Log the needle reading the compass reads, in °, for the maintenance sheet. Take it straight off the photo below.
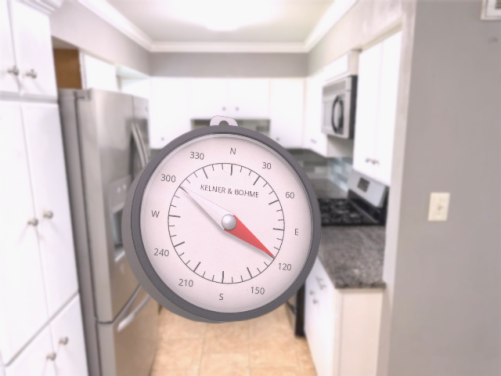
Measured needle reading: 120 °
